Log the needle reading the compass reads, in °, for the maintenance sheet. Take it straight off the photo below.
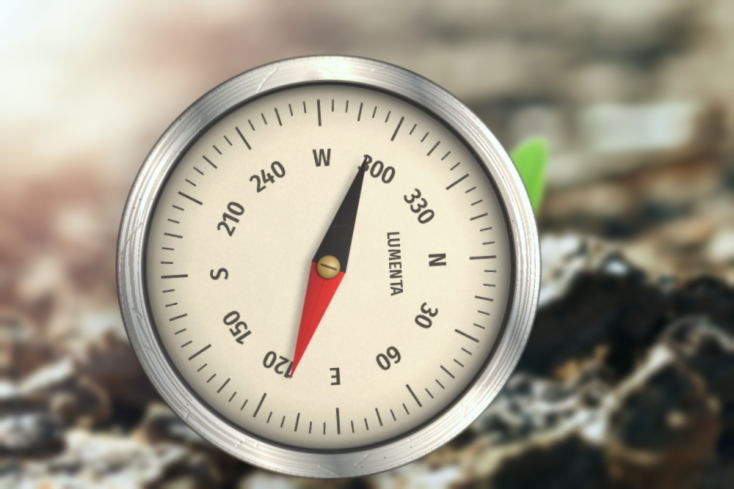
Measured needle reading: 112.5 °
